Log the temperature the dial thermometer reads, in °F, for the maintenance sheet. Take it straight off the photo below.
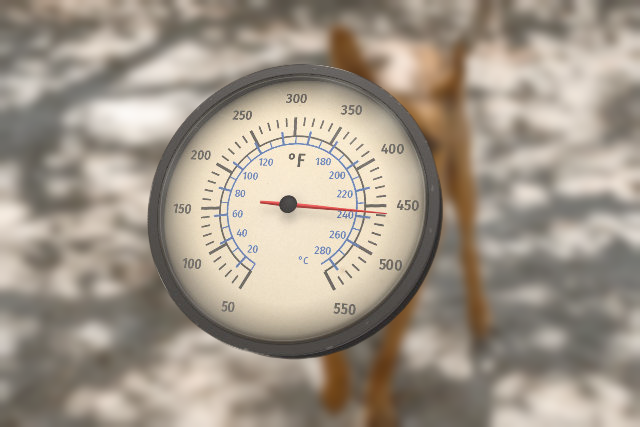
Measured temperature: 460 °F
